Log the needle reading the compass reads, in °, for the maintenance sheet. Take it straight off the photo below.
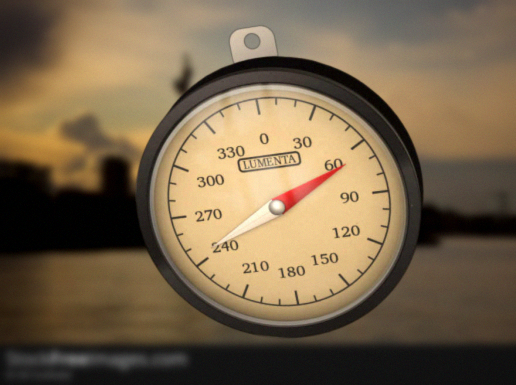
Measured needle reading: 65 °
